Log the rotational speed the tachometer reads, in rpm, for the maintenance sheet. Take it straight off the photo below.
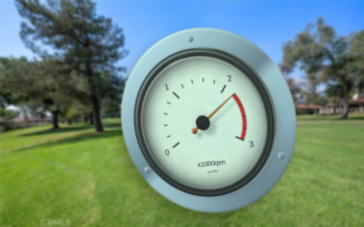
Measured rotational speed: 2200 rpm
